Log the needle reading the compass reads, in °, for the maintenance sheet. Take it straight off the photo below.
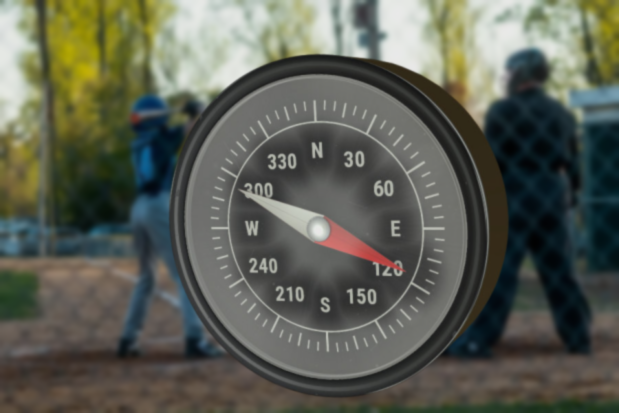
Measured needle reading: 115 °
